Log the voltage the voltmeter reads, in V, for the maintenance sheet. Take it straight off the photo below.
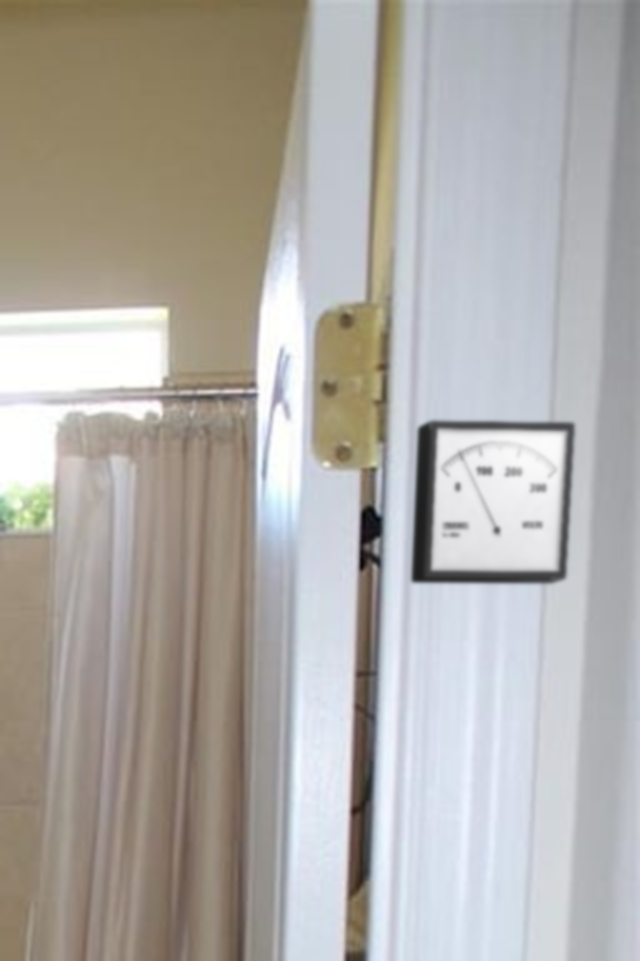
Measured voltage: 50 V
